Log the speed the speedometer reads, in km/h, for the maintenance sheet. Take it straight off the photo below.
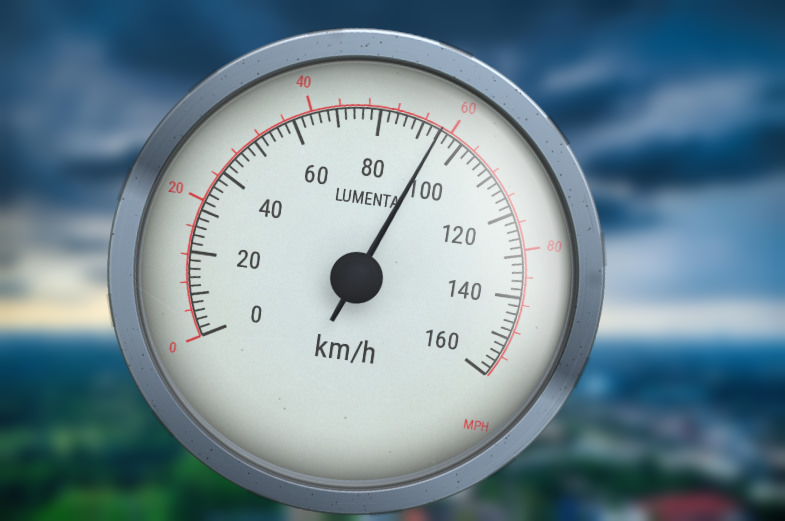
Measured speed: 94 km/h
